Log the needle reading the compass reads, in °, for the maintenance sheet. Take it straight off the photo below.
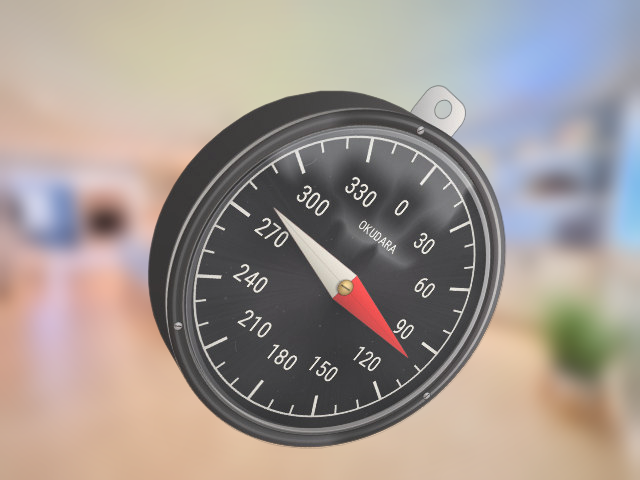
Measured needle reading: 100 °
